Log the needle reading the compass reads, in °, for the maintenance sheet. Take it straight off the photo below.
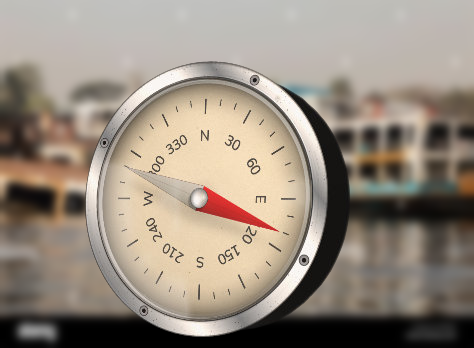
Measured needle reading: 110 °
